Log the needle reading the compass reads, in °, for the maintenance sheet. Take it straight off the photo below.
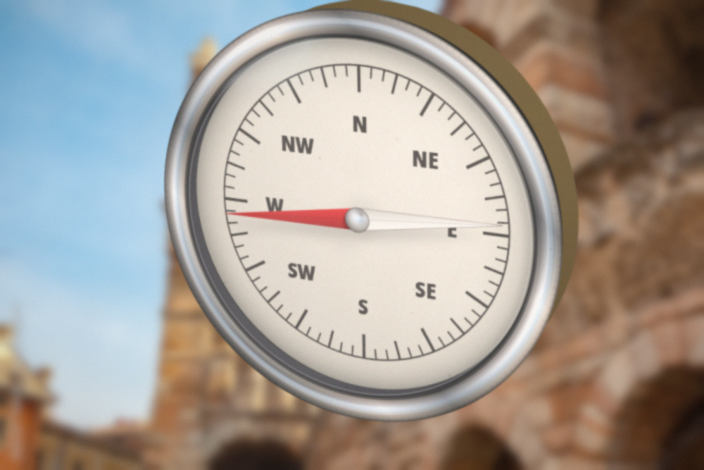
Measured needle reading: 265 °
